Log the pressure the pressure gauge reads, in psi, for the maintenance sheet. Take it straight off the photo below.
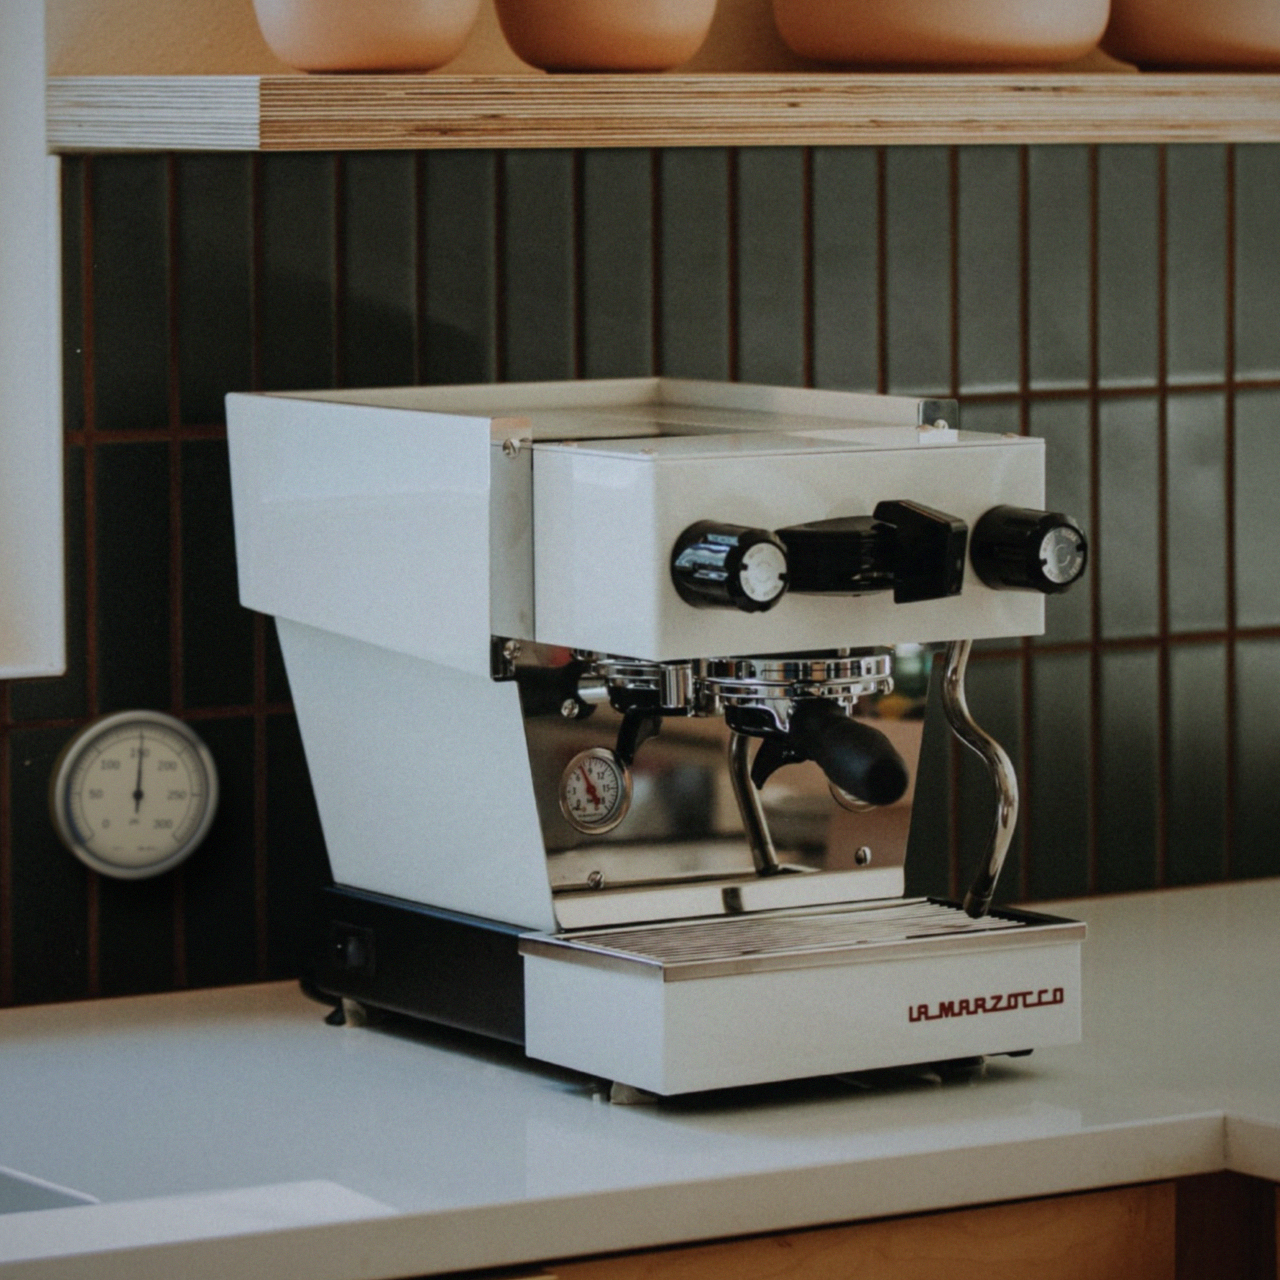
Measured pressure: 150 psi
